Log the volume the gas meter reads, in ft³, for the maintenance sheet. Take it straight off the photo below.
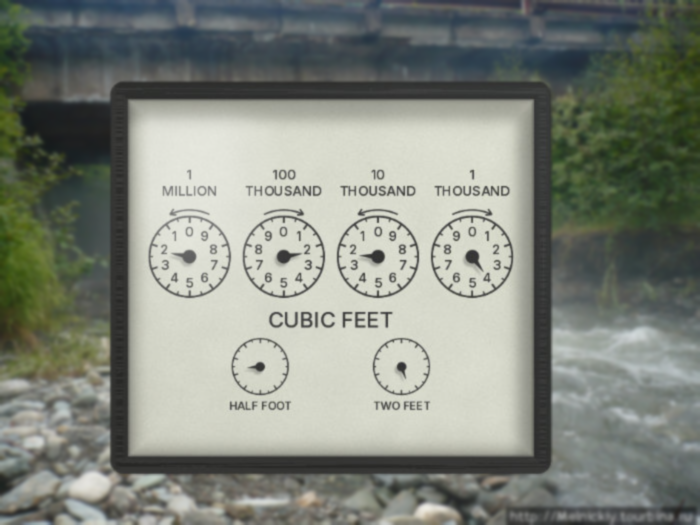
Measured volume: 222400 ft³
